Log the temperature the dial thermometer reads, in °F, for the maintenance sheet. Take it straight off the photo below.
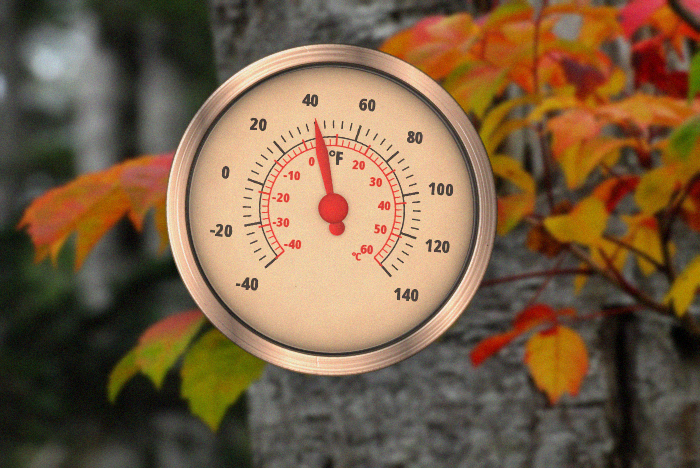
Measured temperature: 40 °F
